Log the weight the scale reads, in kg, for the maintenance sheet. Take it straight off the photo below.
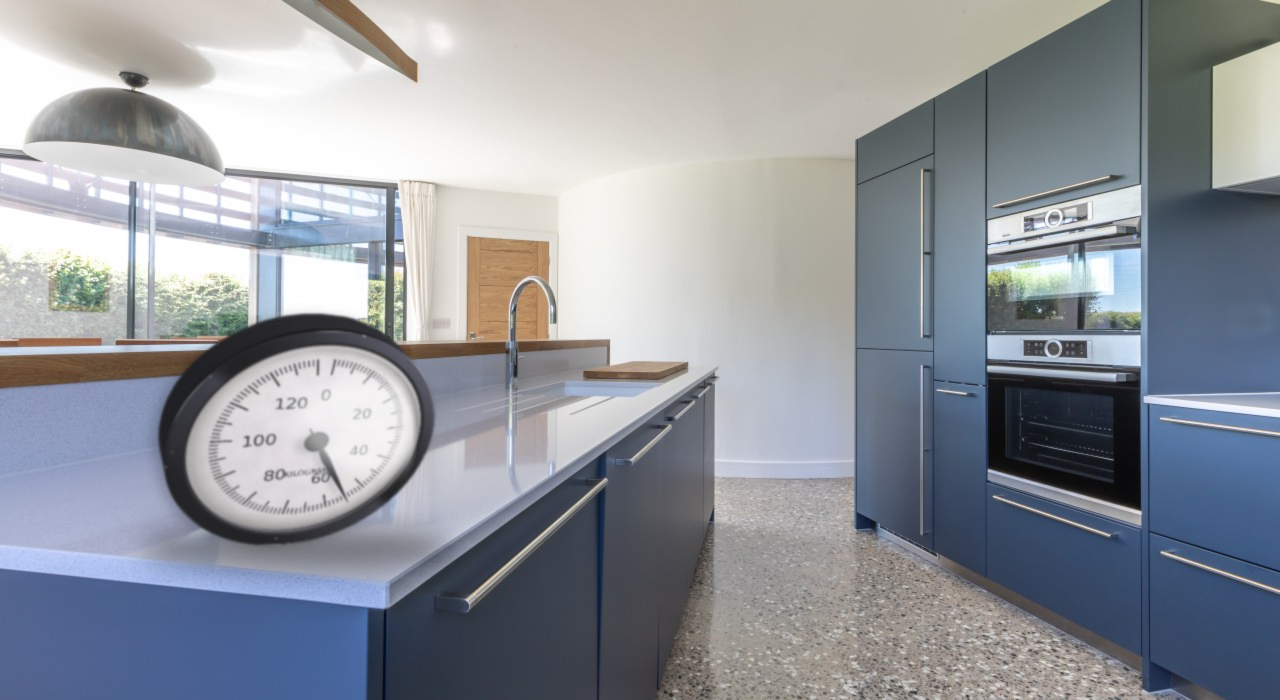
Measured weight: 55 kg
